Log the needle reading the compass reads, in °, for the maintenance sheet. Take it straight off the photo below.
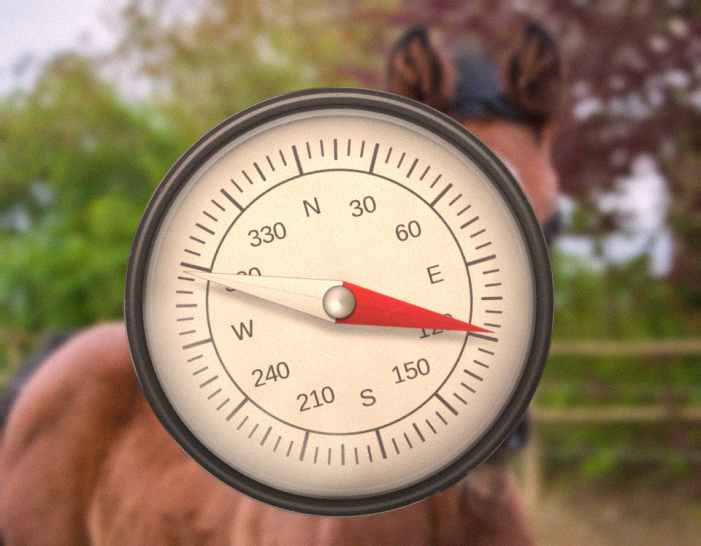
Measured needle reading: 117.5 °
